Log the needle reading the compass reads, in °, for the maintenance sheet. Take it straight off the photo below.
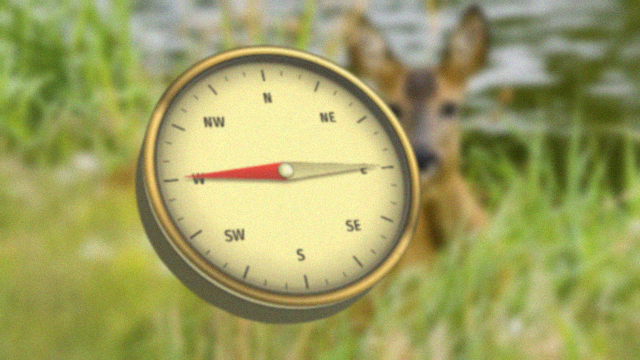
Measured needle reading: 270 °
